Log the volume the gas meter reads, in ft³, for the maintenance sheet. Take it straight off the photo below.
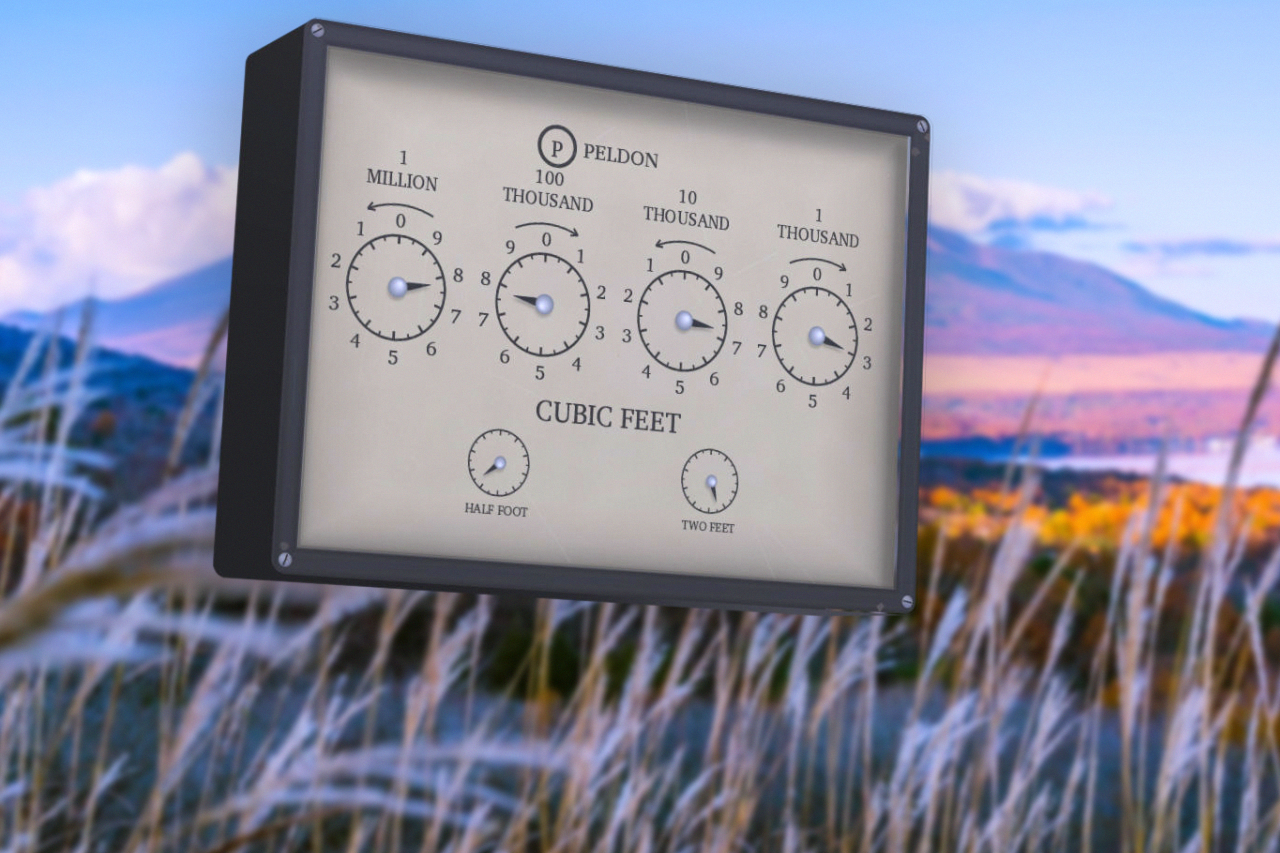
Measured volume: 777300 ft³
